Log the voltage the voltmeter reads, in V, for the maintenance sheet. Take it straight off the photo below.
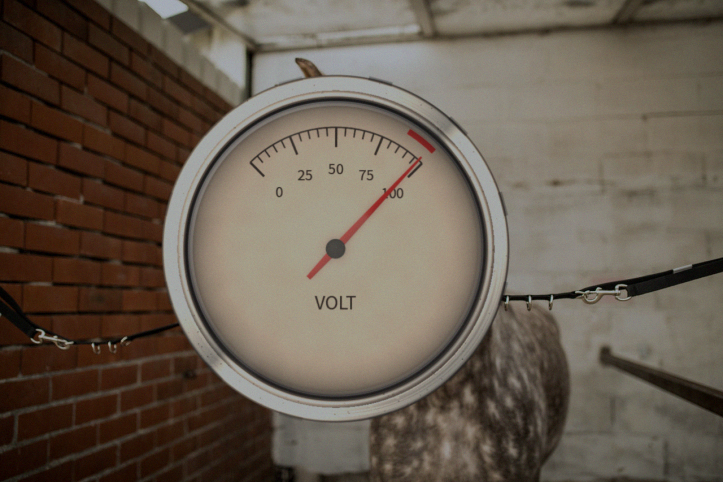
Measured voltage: 97.5 V
